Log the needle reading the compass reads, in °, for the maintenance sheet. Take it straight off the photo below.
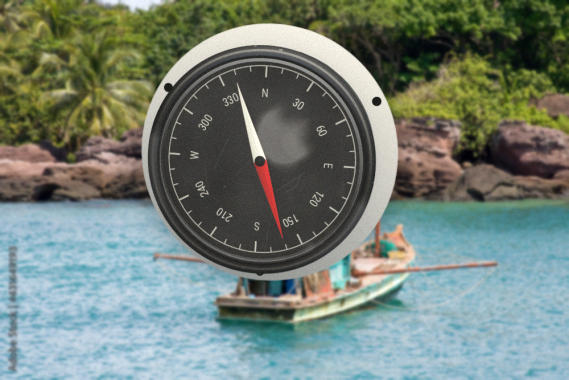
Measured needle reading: 160 °
